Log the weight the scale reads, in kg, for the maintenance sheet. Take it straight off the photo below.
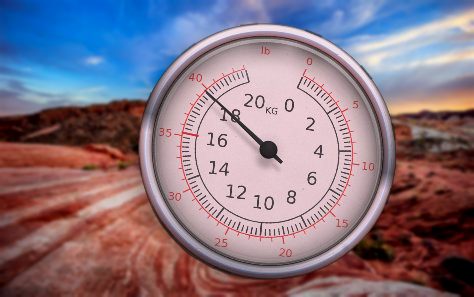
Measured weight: 18 kg
